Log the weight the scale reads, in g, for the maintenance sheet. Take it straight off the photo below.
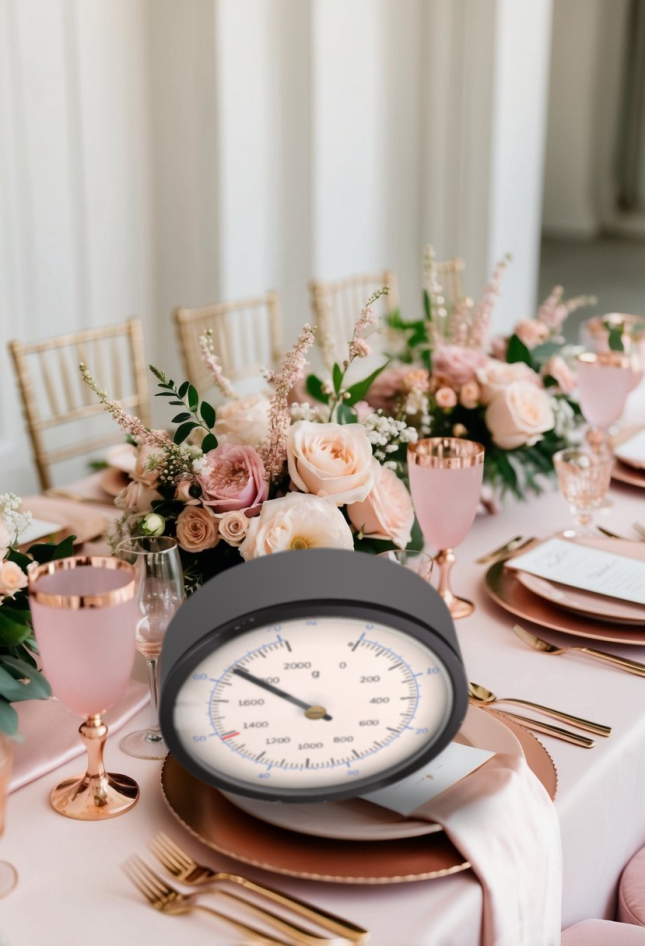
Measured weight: 1800 g
